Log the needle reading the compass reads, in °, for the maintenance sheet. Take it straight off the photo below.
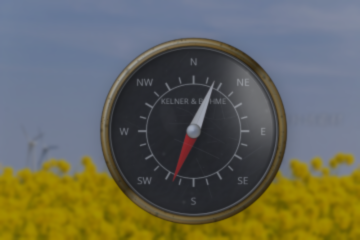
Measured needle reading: 202.5 °
